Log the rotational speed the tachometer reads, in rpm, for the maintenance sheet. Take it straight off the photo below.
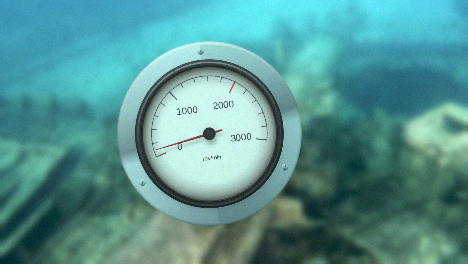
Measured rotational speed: 100 rpm
